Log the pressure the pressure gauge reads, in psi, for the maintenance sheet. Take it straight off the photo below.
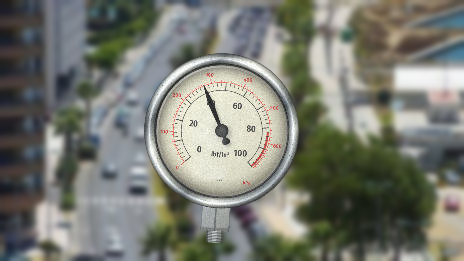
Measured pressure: 40 psi
